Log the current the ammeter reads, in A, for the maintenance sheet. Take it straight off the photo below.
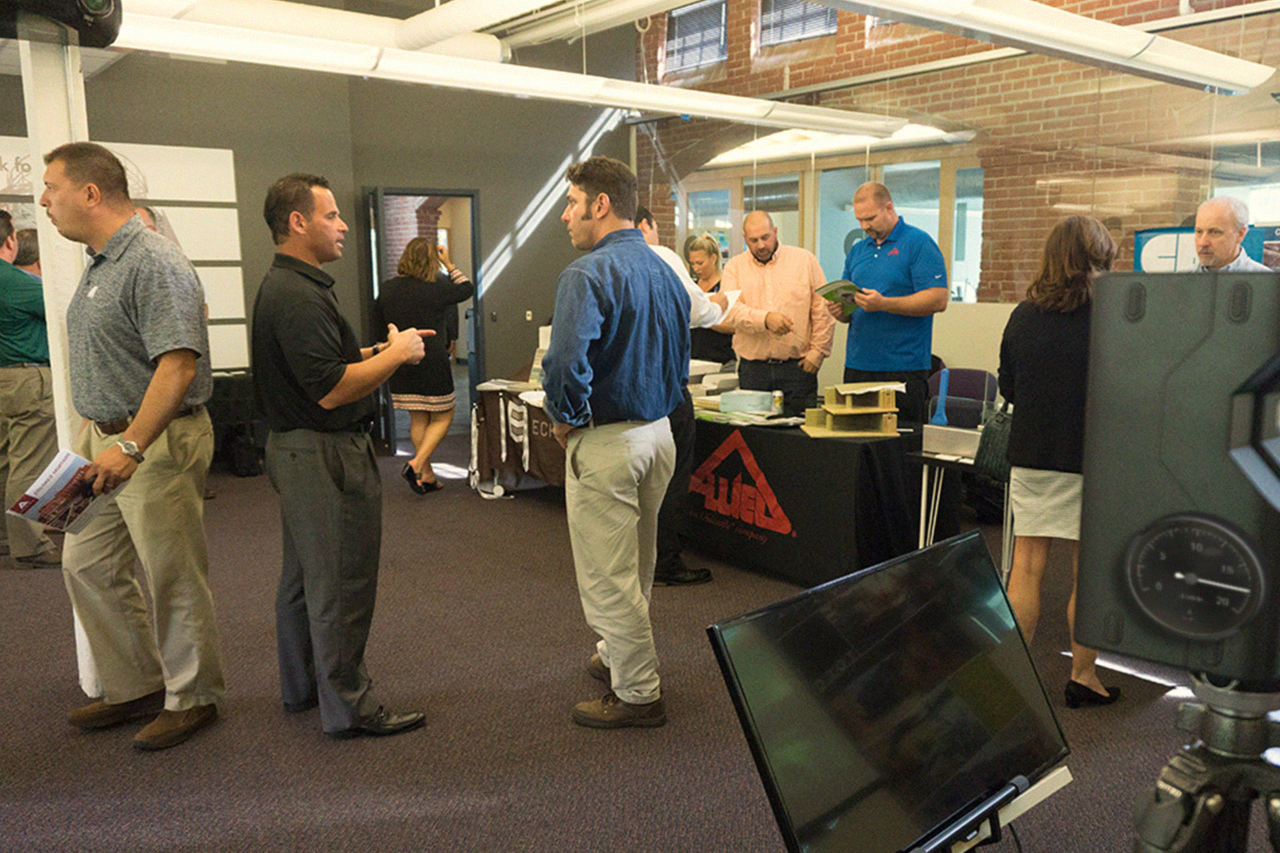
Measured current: 17.5 A
